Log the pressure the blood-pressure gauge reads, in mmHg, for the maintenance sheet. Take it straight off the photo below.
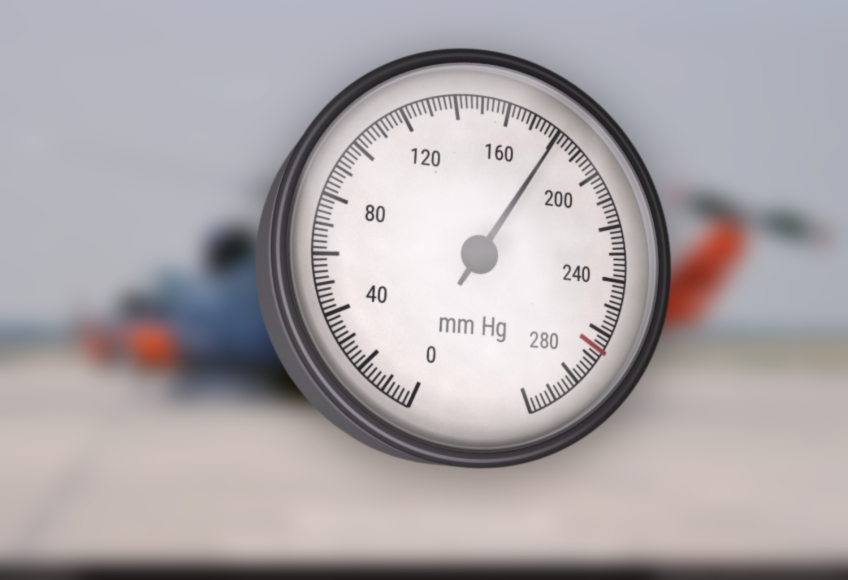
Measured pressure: 180 mmHg
